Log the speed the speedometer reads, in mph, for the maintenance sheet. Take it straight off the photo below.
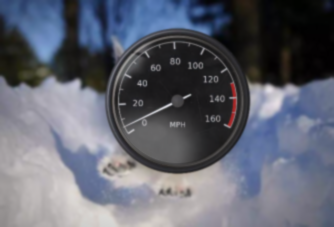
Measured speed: 5 mph
